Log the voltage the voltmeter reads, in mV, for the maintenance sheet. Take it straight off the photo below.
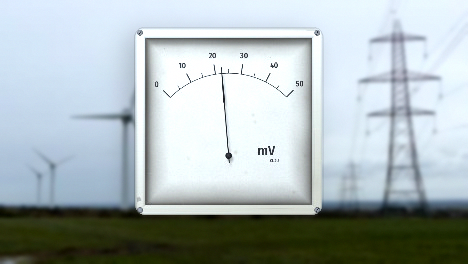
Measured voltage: 22.5 mV
